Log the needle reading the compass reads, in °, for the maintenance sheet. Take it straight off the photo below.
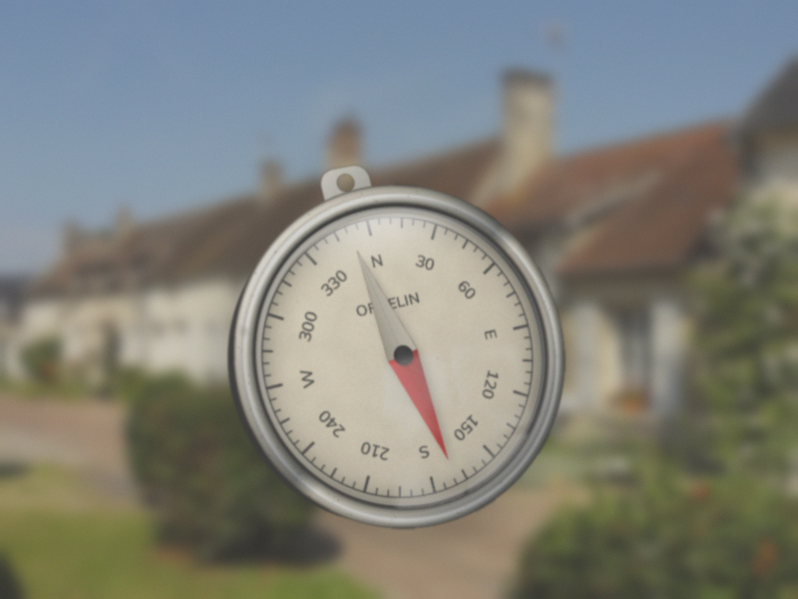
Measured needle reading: 170 °
